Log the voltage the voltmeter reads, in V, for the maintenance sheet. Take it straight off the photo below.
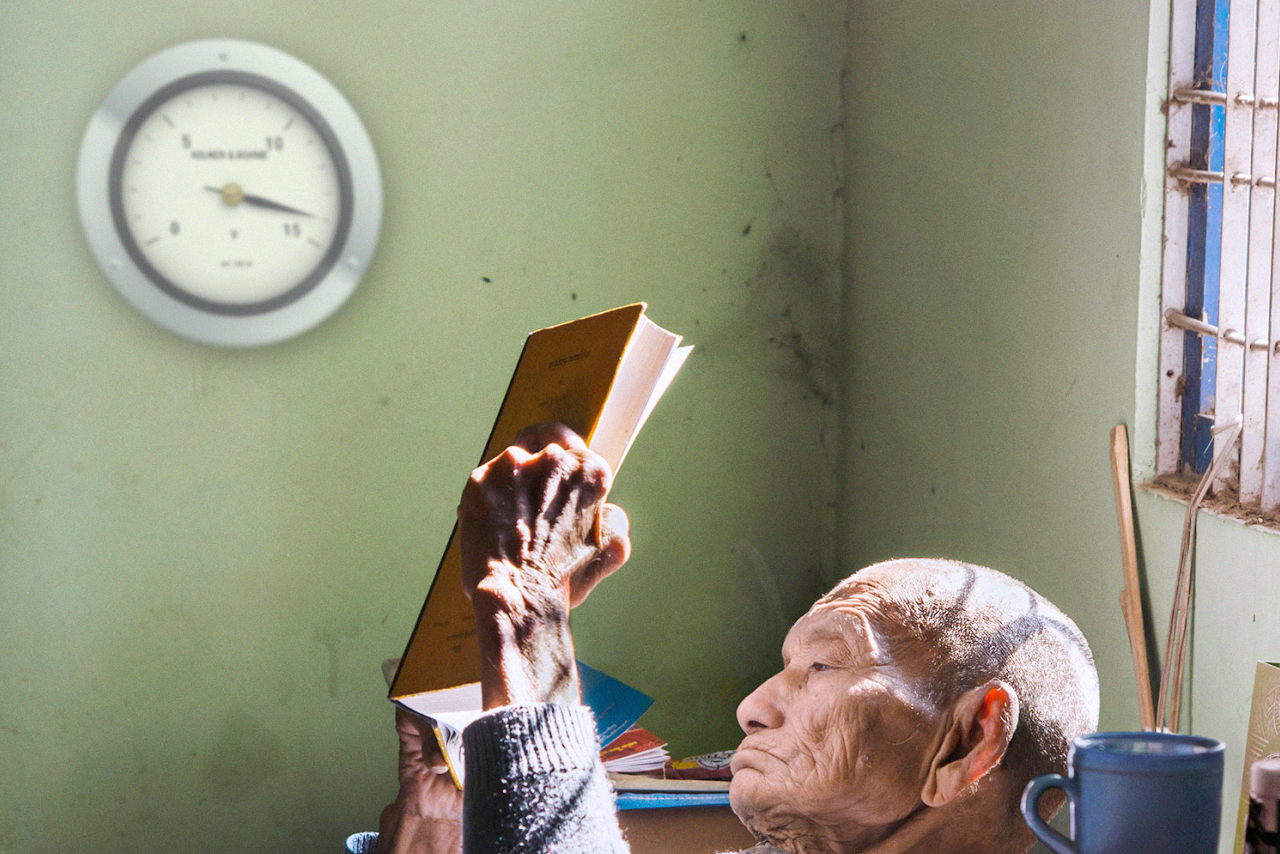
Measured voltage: 14 V
